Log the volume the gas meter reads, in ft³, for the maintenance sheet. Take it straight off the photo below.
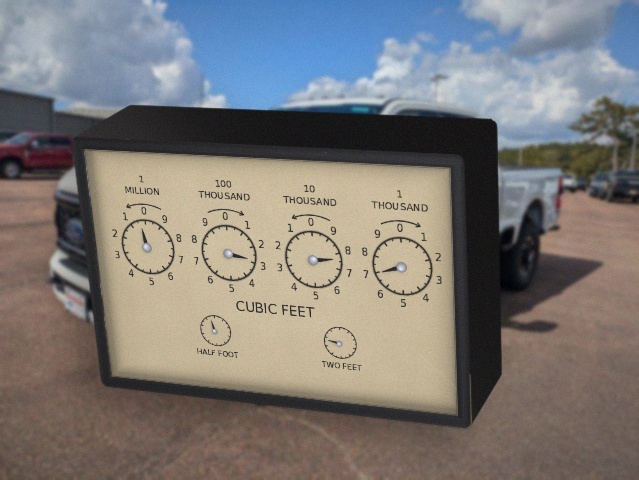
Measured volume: 27700 ft³
